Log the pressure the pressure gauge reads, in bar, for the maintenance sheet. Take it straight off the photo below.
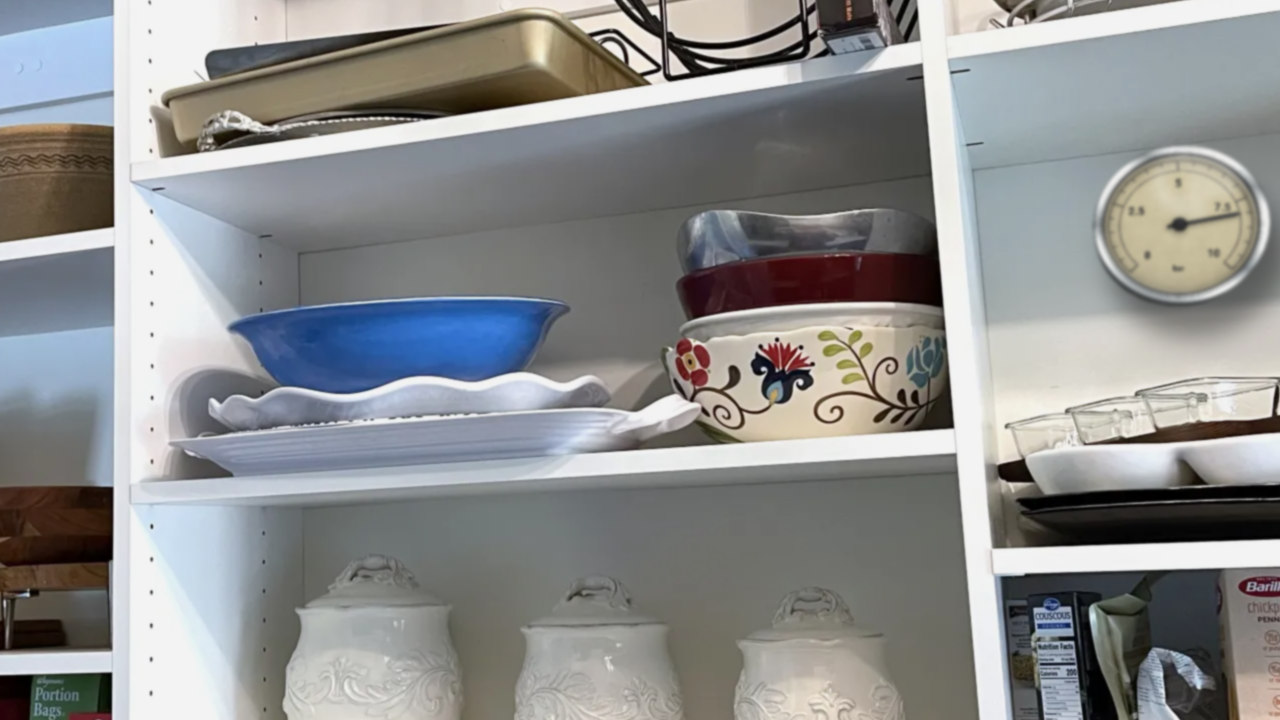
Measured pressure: 8 bar
